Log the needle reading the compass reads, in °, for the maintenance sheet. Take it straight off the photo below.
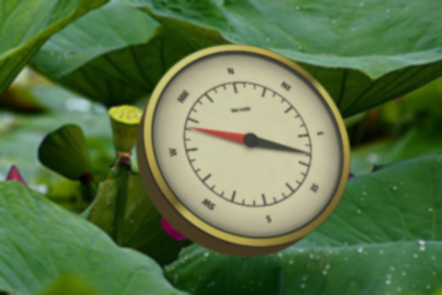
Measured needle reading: 290 °
